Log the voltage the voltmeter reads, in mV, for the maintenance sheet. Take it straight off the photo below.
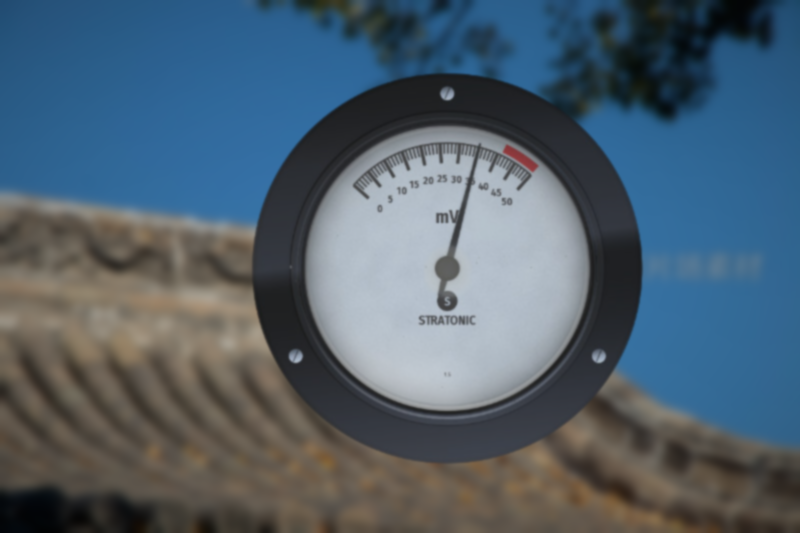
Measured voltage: 35 mV
